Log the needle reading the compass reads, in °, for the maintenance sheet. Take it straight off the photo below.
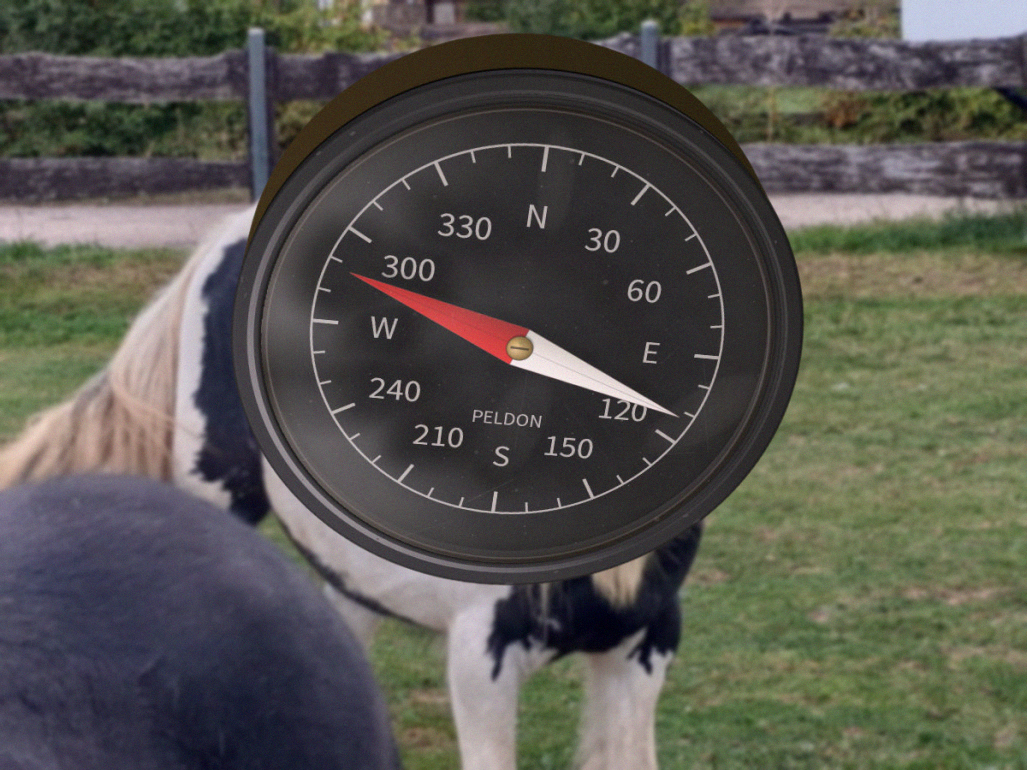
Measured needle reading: 290 °
